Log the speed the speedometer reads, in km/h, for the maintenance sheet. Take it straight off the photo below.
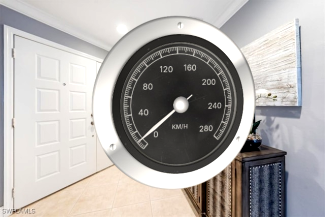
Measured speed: 10 km/h
